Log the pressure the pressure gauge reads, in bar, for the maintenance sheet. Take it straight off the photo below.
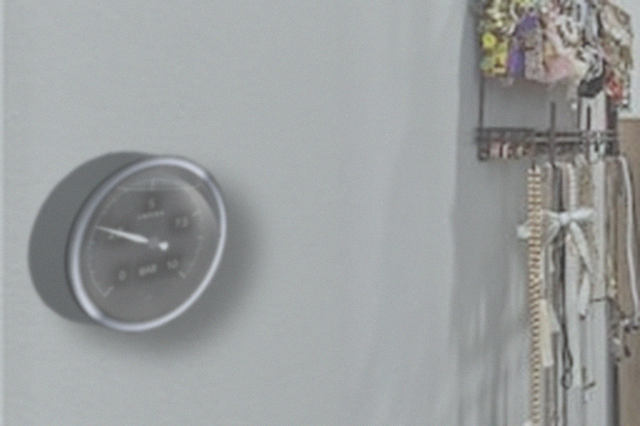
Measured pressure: 2.5 bar
